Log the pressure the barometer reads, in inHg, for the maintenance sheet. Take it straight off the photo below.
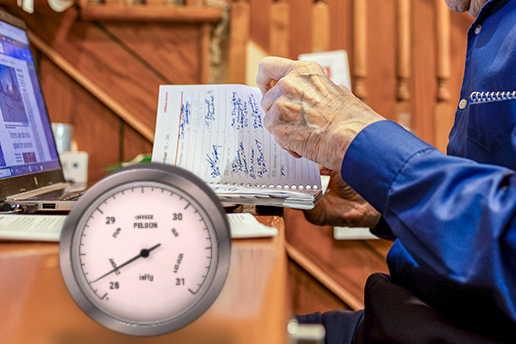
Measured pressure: 28.2 inHg
